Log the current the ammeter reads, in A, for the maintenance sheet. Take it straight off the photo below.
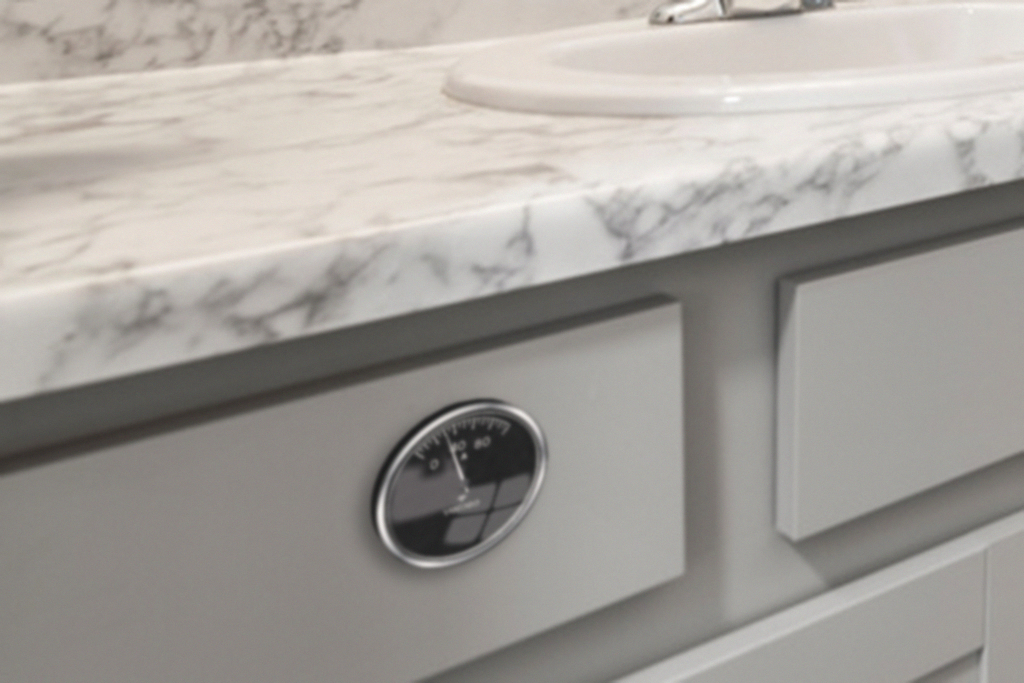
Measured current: 30 A
